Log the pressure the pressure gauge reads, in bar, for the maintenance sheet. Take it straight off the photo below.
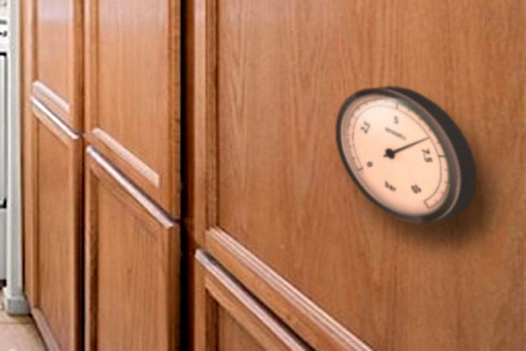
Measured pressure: 6.75 bar
